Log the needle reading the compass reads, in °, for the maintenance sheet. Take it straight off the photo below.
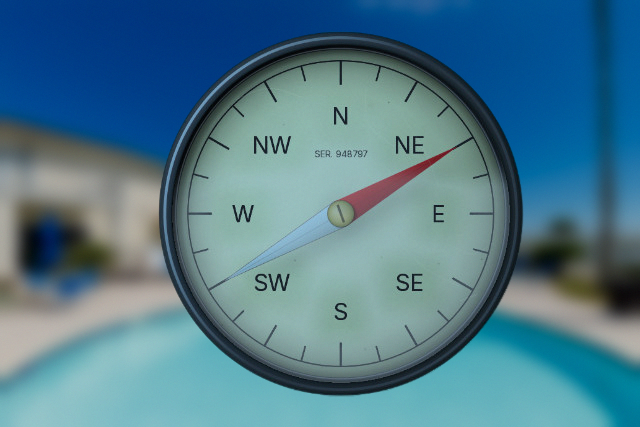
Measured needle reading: 60 °
